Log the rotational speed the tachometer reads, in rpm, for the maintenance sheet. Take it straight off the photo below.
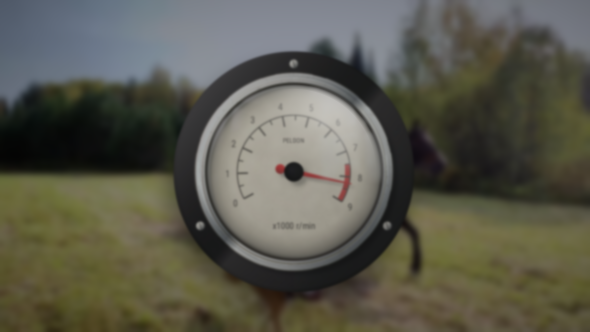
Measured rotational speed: 8250 rpm
